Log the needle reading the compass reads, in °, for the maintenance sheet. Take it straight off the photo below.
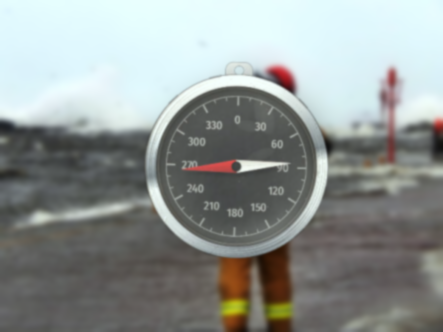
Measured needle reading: 265 °
